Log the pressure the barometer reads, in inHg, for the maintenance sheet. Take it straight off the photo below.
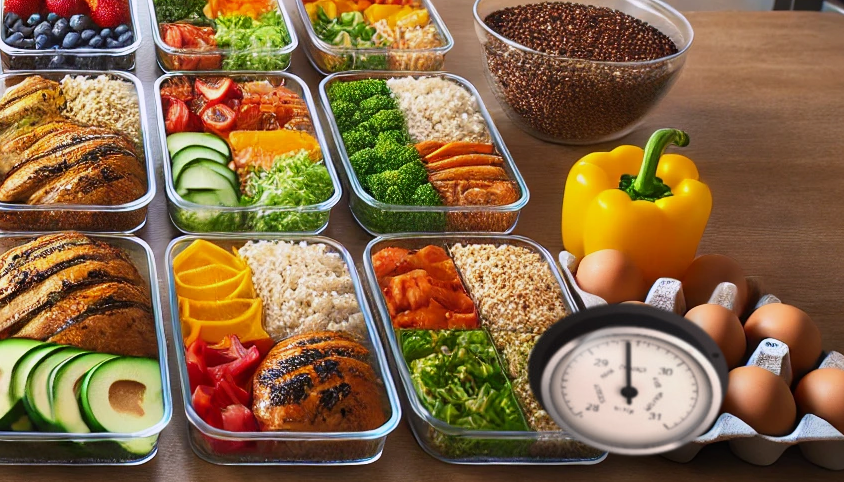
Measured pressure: 29.4 inHg
